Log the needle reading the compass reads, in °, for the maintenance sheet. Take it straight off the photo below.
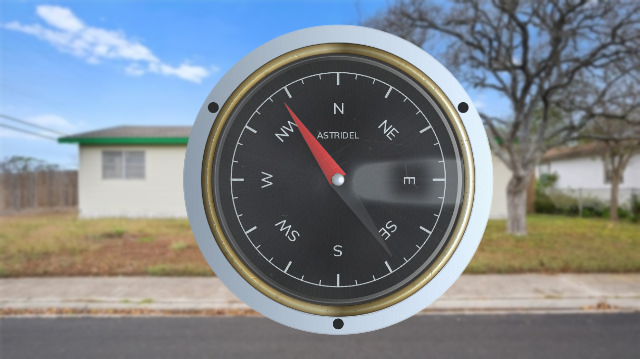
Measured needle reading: 325 °
